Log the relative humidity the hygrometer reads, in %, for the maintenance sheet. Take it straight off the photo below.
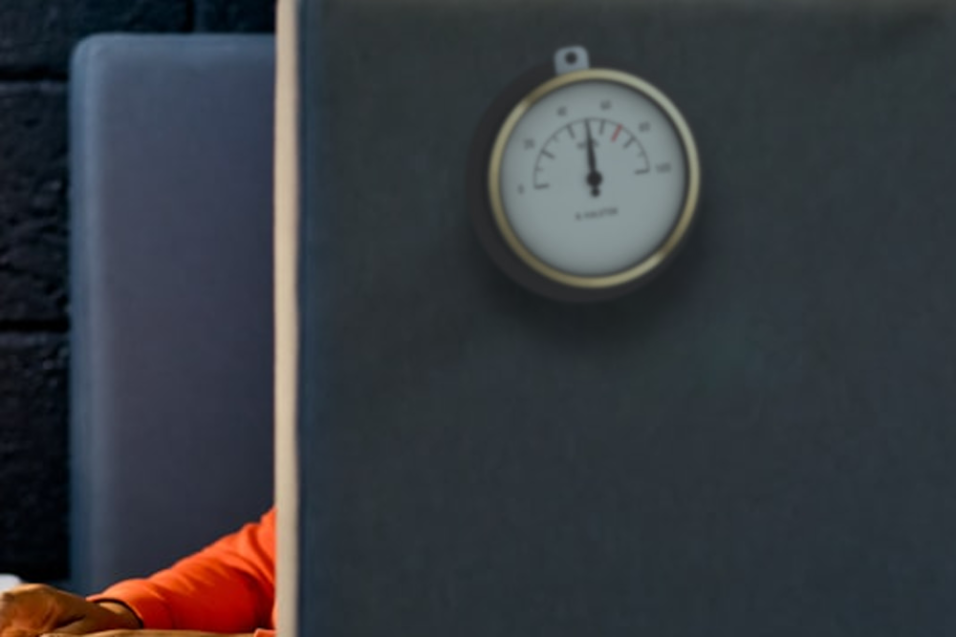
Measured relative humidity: 50 %
